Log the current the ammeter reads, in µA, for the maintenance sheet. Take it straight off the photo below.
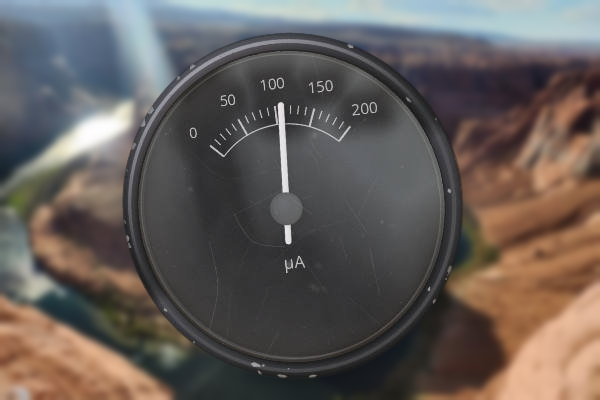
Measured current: 110 µA
